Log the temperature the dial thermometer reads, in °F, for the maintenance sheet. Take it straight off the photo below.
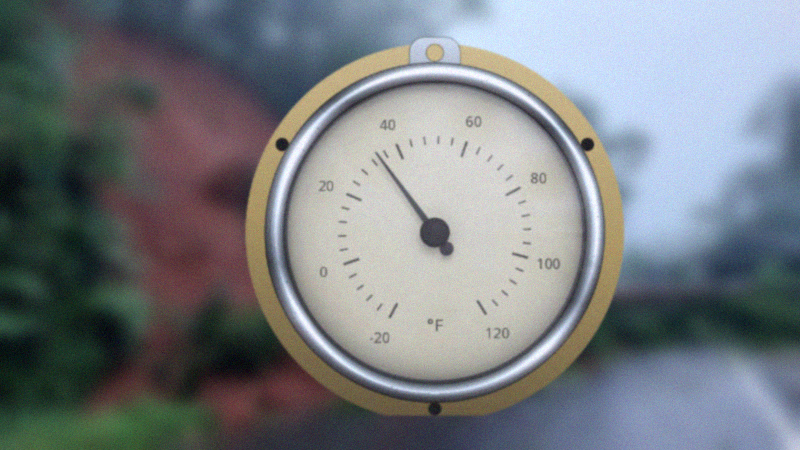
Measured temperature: 34 °F
